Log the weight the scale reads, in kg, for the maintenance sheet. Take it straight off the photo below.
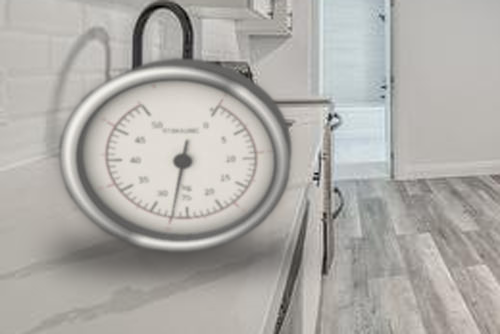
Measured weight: 27 kg
